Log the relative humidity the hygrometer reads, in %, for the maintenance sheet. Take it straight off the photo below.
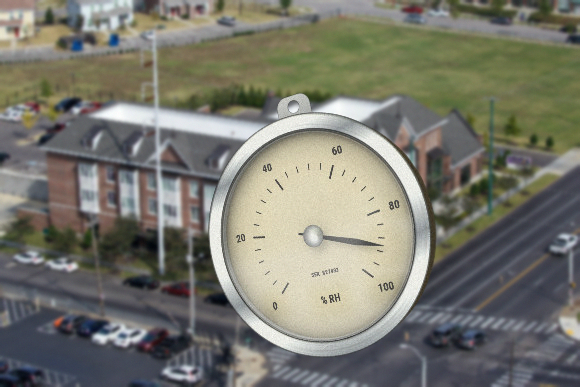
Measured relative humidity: 90 %
